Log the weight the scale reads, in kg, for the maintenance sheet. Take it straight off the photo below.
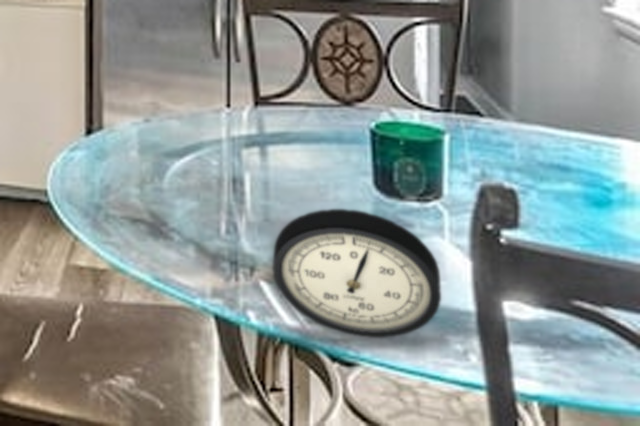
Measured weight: 5 kg
